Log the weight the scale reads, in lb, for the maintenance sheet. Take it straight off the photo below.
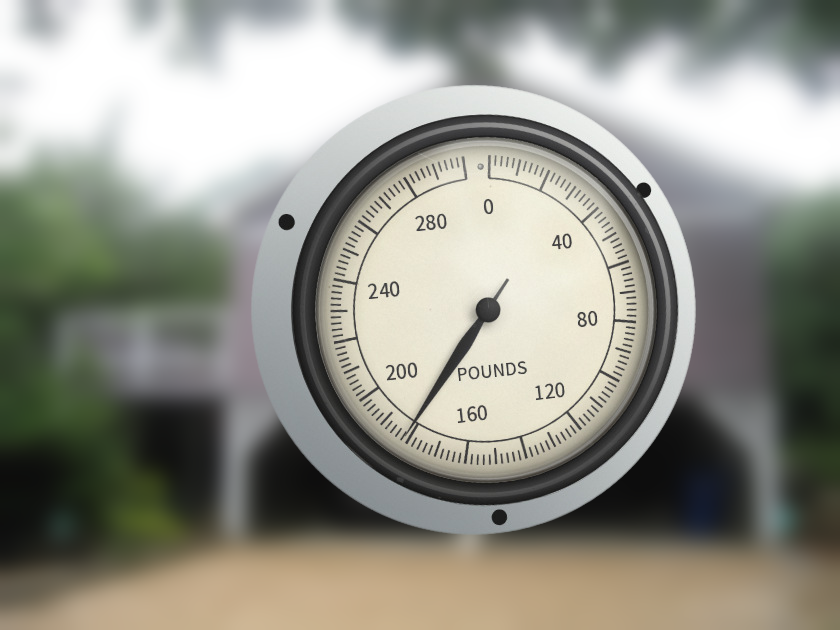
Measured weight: 182 lb
